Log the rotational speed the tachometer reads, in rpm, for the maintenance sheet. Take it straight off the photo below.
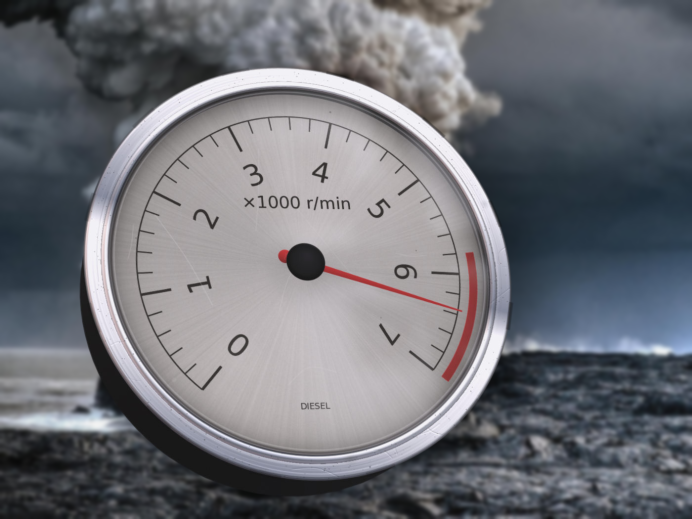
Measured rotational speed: 6400 rpm
